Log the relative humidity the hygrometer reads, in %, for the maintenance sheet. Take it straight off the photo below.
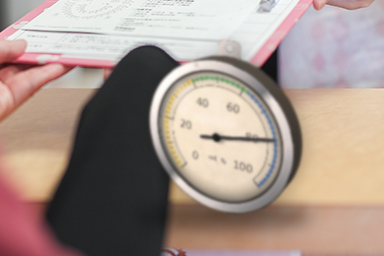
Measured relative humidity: 80 %
